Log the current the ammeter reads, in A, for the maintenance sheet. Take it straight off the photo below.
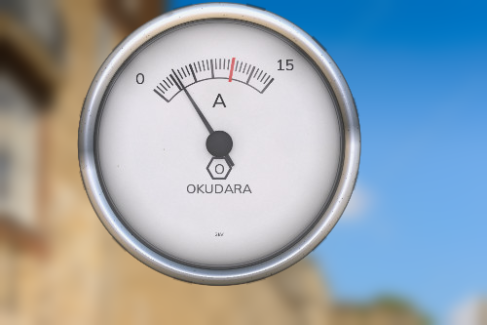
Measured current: 3 A
